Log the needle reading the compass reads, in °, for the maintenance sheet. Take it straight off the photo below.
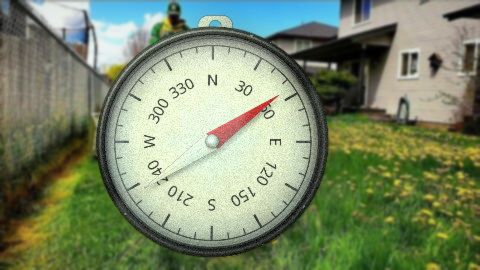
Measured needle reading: 55 °
